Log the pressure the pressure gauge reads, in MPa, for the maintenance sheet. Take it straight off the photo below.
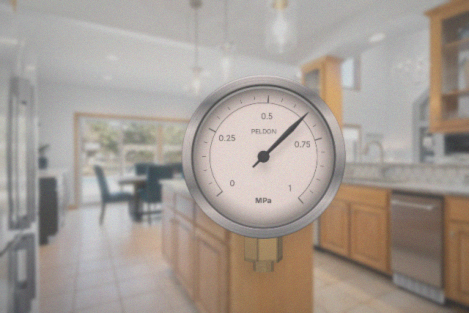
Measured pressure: 0.65 MPa
